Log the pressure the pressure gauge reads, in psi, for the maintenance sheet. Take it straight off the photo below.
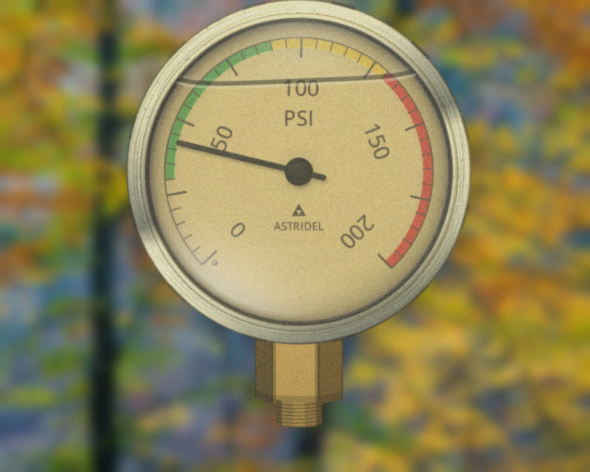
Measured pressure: 42.5 psi
